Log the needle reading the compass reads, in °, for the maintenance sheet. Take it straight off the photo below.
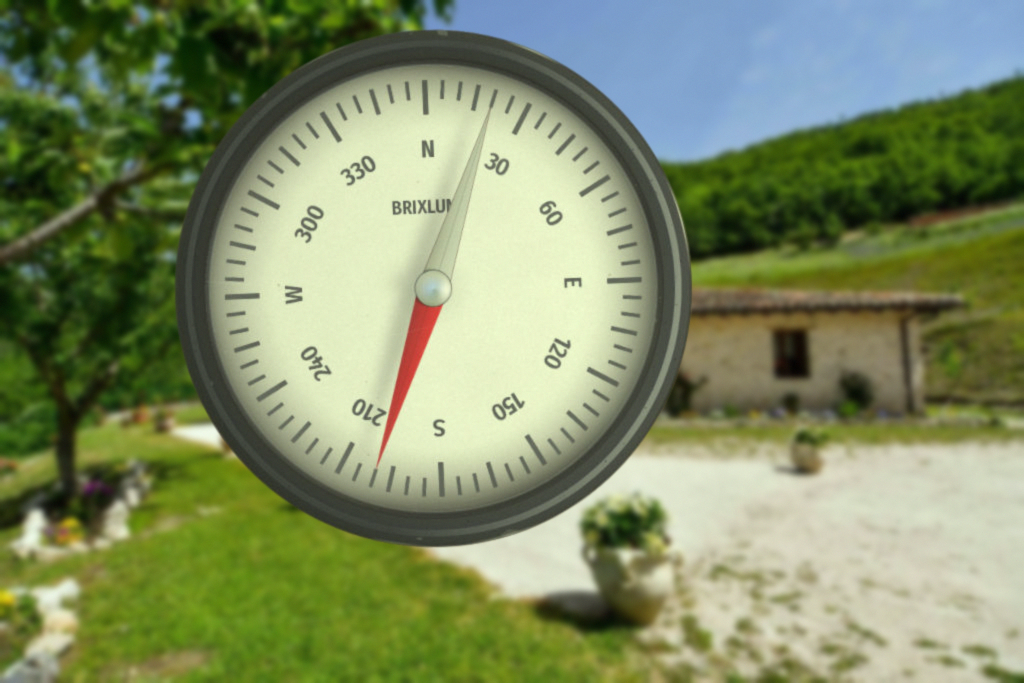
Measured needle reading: 200 °
